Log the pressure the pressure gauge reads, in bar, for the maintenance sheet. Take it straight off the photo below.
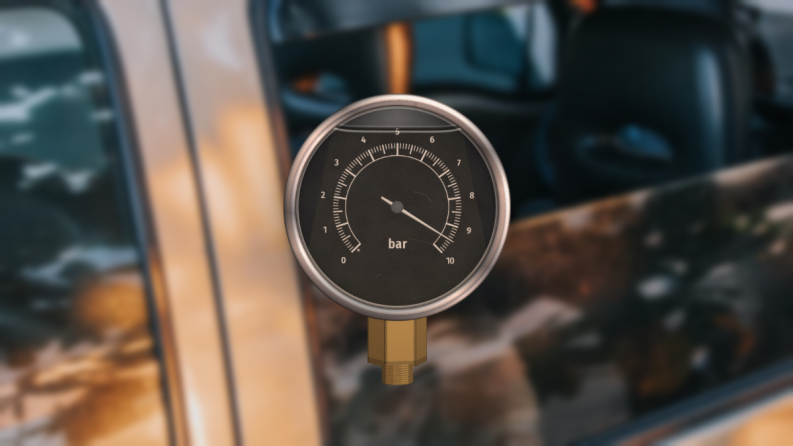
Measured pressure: 9.5 bar
